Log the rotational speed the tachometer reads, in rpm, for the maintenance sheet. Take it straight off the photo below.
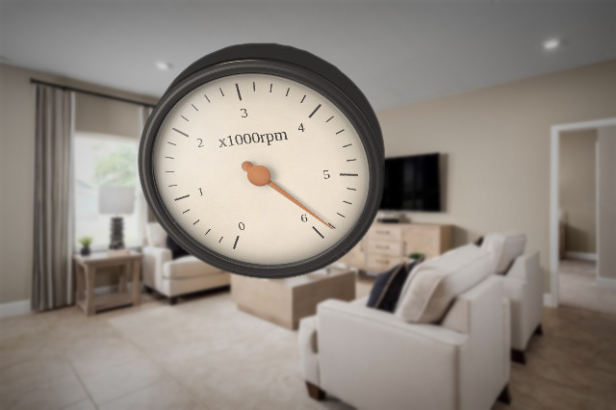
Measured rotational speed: 5800 rpm
